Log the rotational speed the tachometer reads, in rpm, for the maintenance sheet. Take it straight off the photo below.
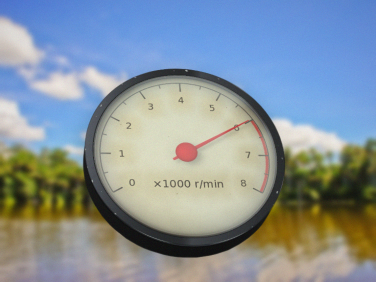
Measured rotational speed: 6000 rpm
